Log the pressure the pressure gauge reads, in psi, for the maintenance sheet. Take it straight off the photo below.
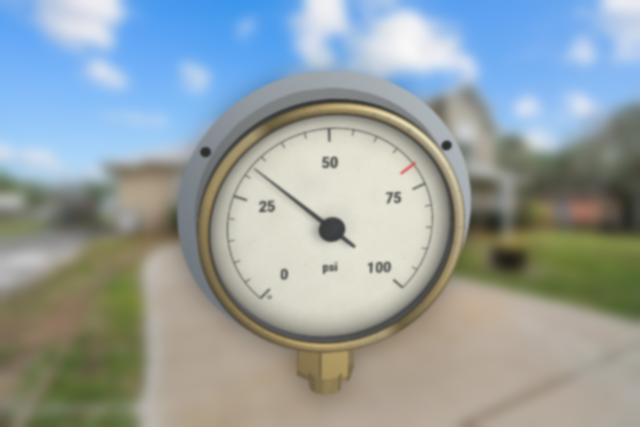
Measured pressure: 32.5 psi
